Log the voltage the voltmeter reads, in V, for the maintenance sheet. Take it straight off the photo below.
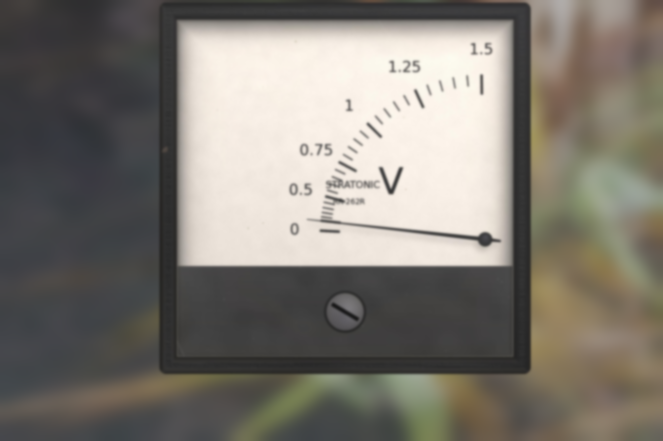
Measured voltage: 0.25 V
